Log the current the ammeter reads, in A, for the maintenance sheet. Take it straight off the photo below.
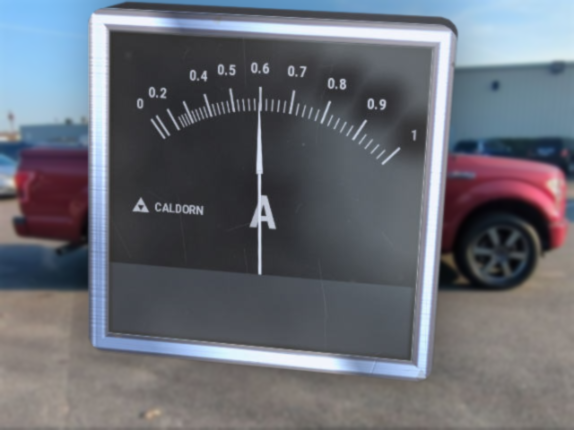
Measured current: 0.6 A
